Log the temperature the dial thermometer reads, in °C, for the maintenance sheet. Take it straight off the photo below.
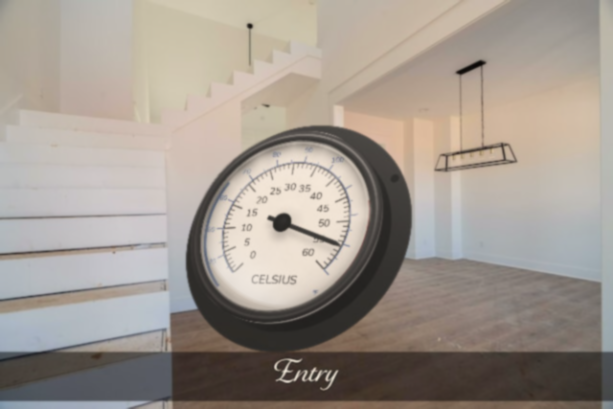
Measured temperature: 55 °C
